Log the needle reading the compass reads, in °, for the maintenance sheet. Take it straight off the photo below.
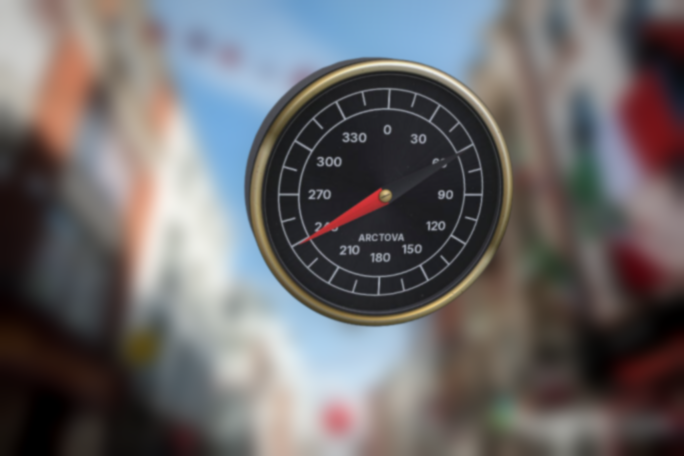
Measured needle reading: 240 °
